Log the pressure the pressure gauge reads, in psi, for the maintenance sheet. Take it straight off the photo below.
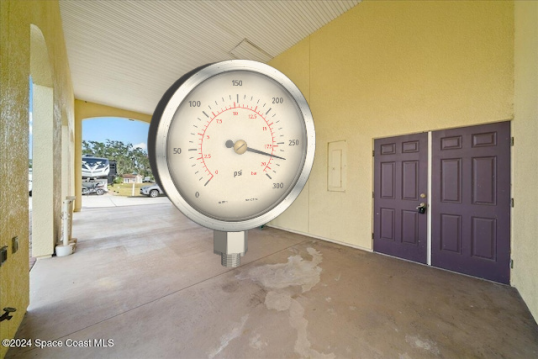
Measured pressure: 270 psi
